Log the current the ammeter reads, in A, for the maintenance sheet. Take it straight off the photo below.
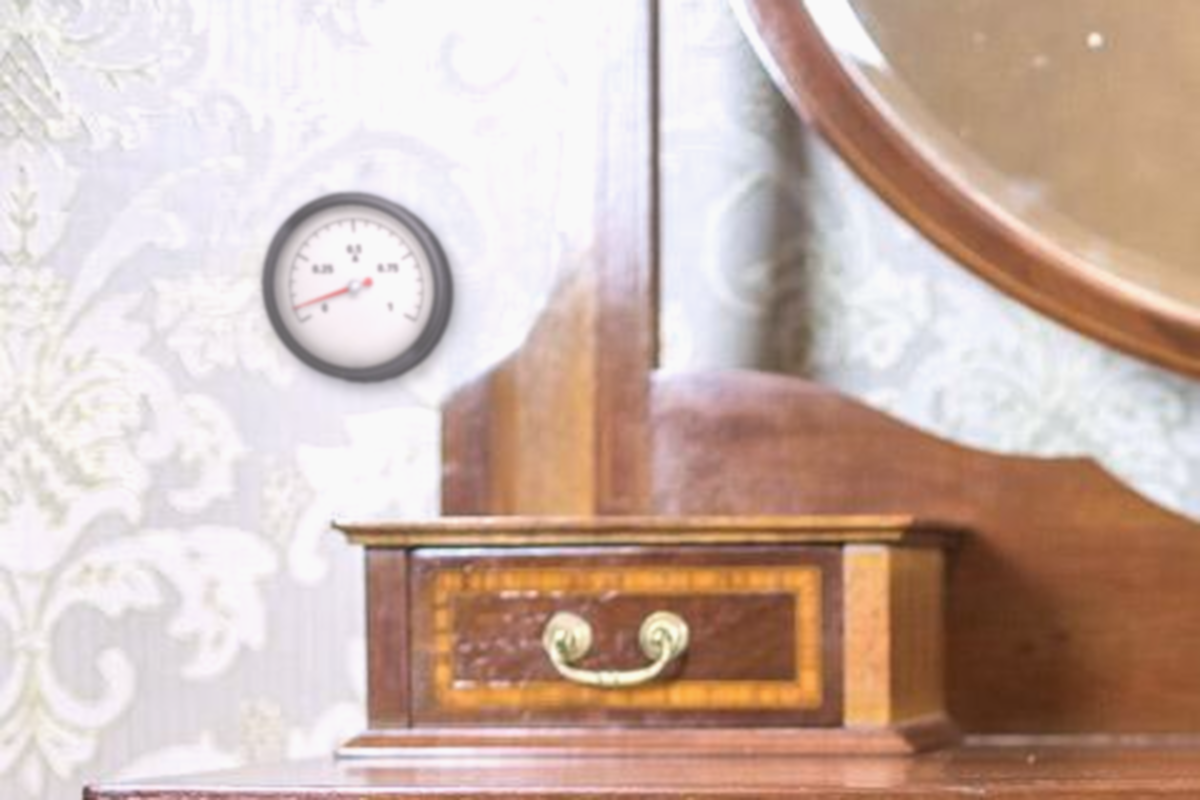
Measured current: 0.05 A
